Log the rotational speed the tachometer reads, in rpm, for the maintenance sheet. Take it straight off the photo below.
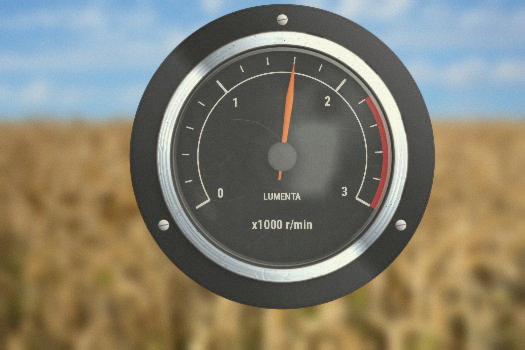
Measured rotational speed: 1600 rpm
